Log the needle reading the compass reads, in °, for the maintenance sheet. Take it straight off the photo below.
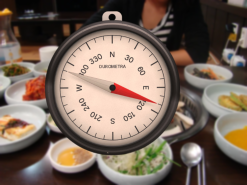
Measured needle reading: 110 °
